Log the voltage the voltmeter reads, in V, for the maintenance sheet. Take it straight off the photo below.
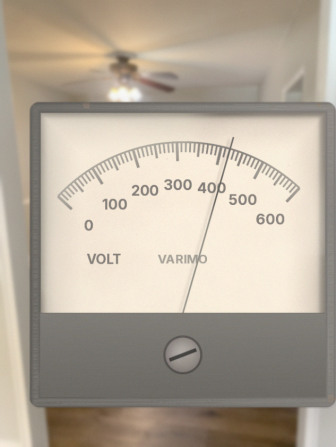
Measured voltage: 420 V
